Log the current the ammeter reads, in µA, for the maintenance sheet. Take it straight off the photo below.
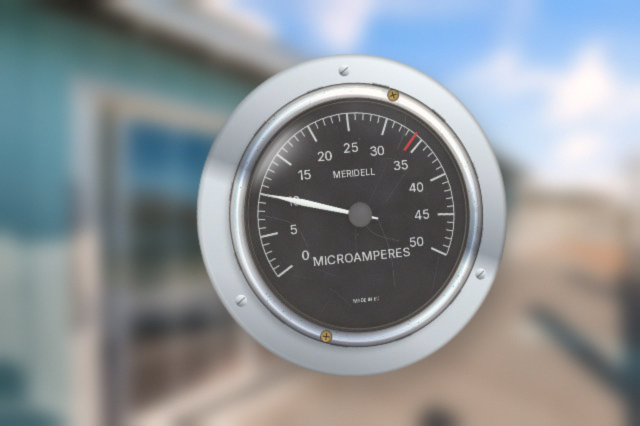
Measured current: 10 µA
